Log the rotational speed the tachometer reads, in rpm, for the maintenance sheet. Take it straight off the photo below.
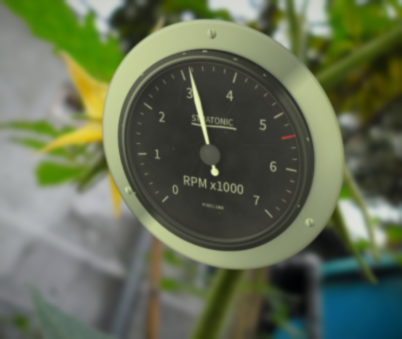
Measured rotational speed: 3200 rpm
